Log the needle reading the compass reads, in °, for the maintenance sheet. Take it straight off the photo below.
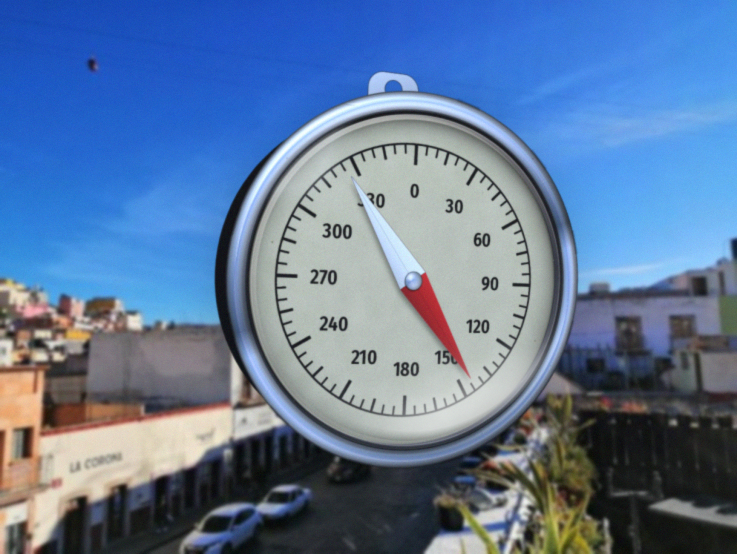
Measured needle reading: 145 °
